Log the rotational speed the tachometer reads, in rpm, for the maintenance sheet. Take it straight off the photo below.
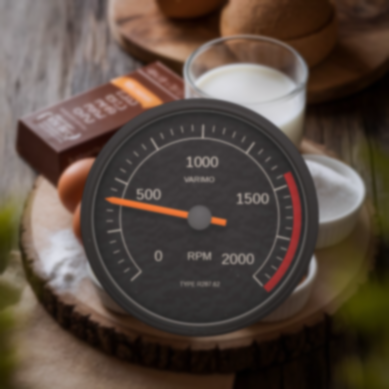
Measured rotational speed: 400 rpm
